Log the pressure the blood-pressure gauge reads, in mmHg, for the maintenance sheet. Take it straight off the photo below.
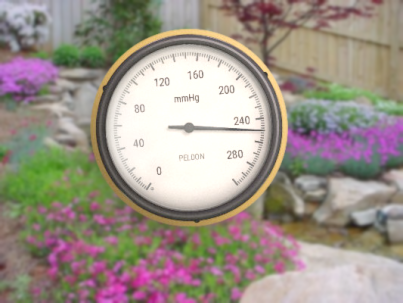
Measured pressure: 250 mmHg
